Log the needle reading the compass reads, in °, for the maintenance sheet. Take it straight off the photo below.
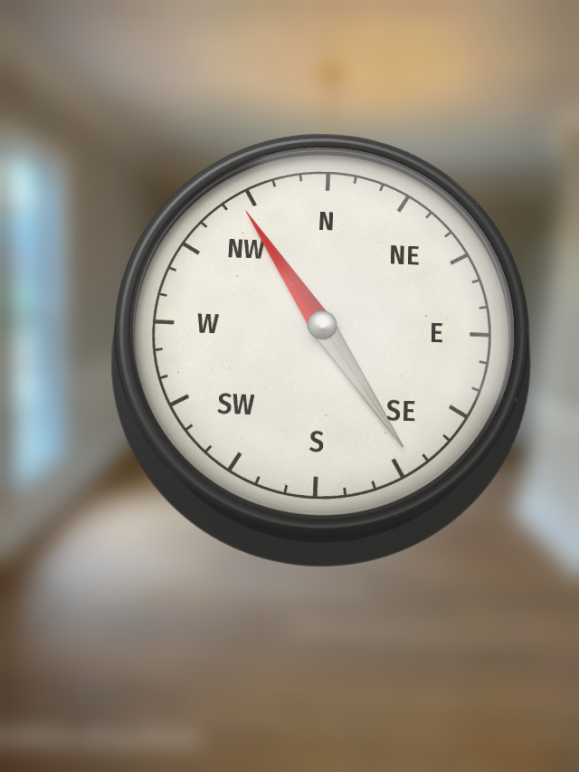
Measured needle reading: 325 °
